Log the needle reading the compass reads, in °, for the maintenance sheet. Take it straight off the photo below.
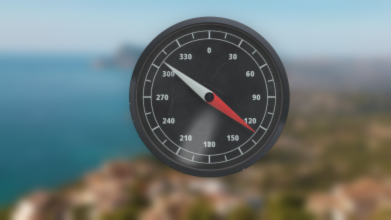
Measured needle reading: 127.5 °
